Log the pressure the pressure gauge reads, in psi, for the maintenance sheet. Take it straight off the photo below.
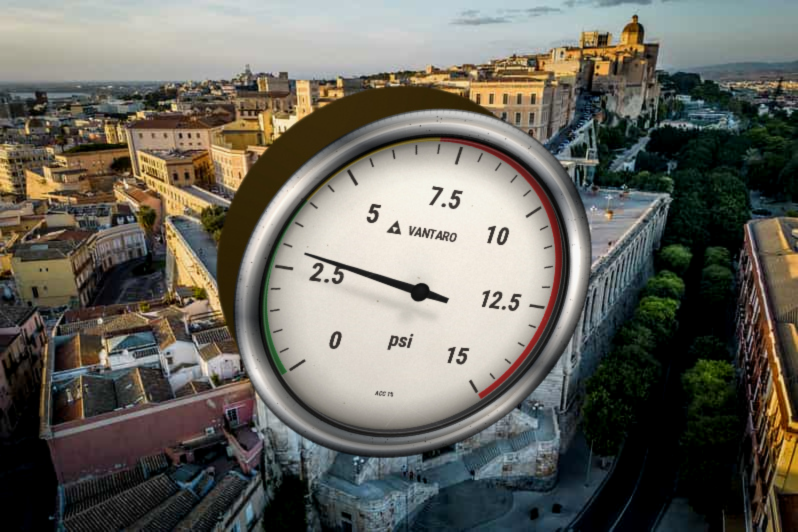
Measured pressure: 3 psi
